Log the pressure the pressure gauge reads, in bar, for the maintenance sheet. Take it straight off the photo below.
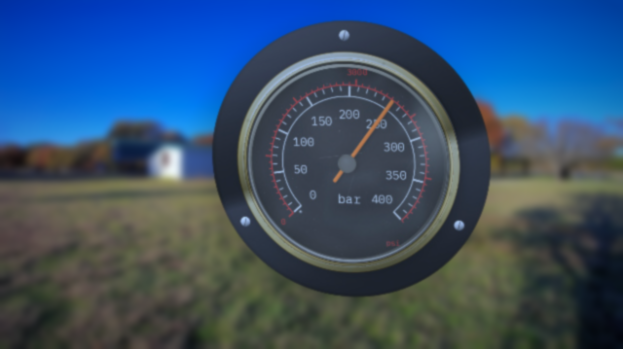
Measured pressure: 250 bar
